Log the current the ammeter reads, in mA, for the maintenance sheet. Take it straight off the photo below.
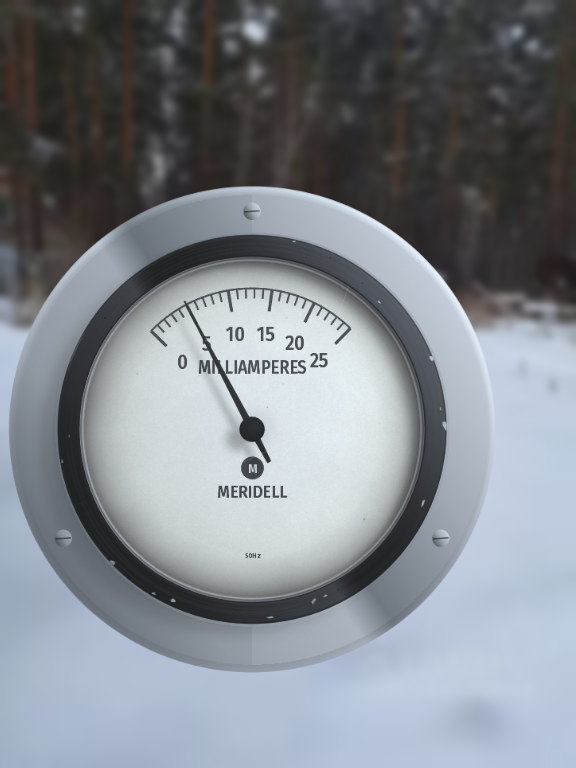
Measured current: 5 mA
